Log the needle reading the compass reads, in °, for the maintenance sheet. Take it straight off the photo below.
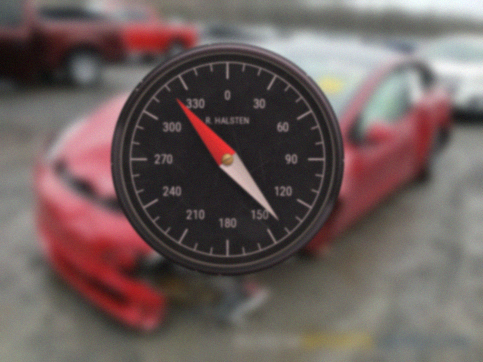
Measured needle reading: 320 °
